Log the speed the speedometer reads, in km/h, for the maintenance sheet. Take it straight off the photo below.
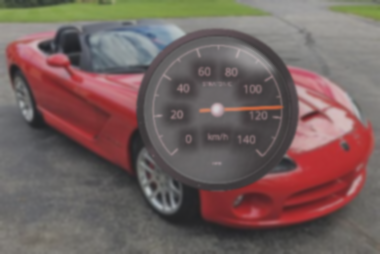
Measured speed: 115 km/h
